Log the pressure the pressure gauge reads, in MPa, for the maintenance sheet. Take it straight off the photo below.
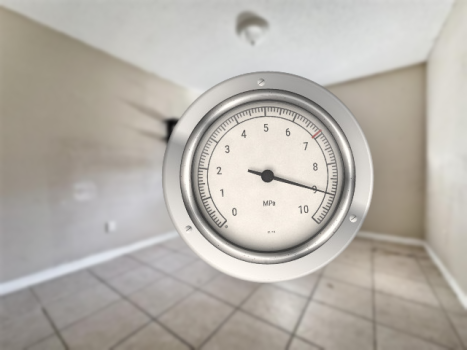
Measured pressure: 9 MPa
